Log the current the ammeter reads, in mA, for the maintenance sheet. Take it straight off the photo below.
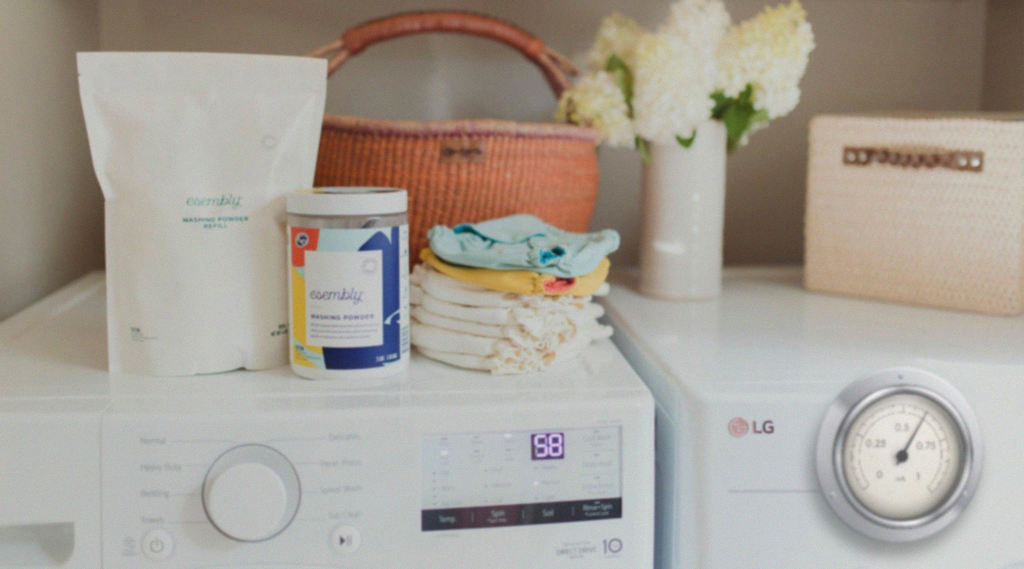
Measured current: 0.6 mA
